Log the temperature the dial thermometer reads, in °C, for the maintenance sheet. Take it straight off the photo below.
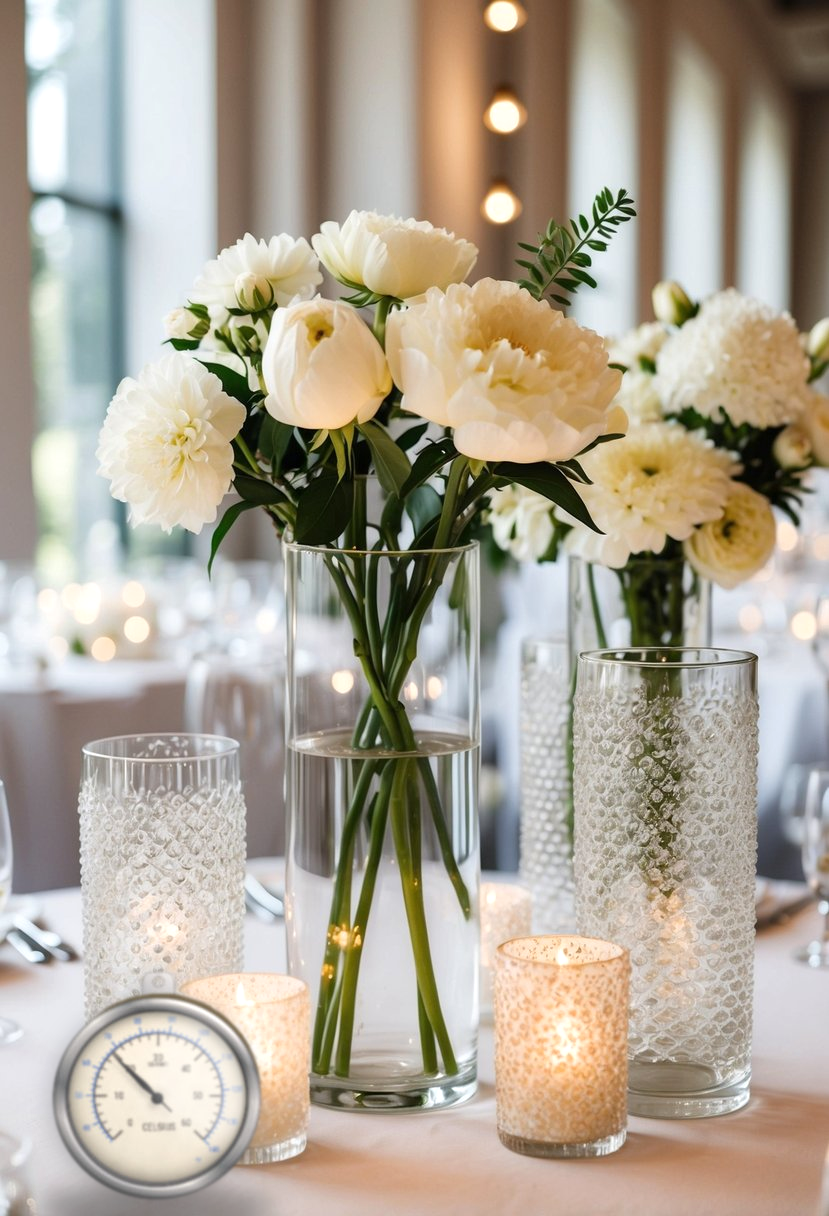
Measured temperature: 20 °C
